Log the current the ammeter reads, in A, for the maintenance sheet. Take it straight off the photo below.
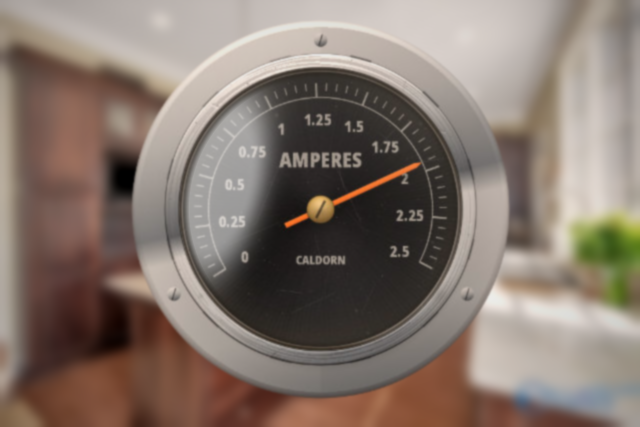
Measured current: 1.95 A
